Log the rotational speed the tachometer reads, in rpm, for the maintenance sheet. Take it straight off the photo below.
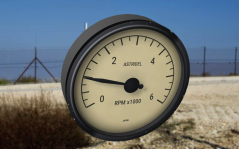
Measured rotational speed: 1000 rpm
